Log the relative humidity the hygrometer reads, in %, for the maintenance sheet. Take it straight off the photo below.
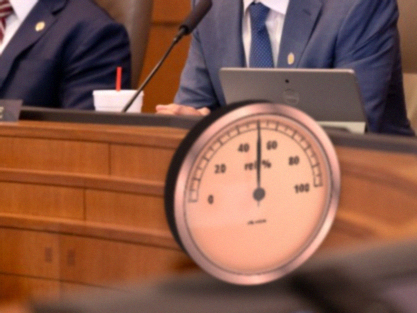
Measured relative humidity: 50 %
